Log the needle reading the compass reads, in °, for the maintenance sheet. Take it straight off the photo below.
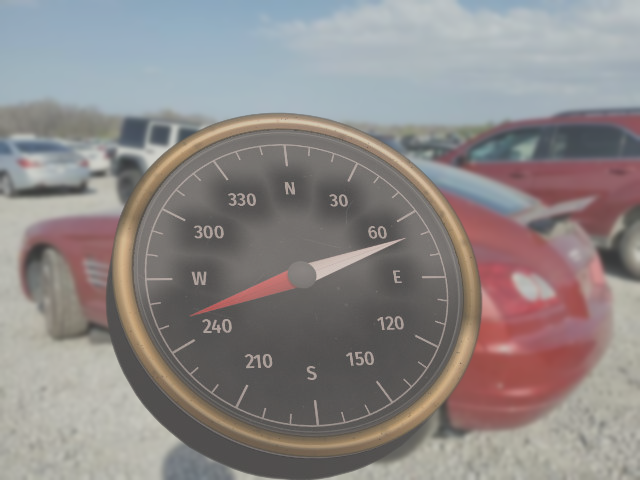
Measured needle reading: 250 °
